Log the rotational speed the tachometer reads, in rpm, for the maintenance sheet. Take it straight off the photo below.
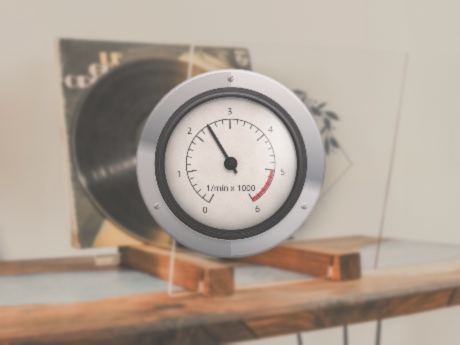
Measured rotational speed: 2400 rpm
